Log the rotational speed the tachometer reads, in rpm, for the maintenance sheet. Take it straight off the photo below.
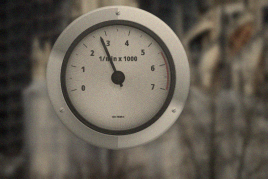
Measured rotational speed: 2750 rpm
